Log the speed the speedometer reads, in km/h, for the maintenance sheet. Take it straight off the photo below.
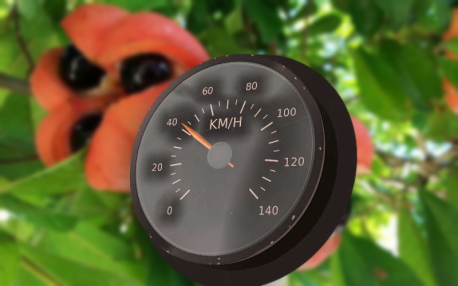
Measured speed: 42.5 km/h
